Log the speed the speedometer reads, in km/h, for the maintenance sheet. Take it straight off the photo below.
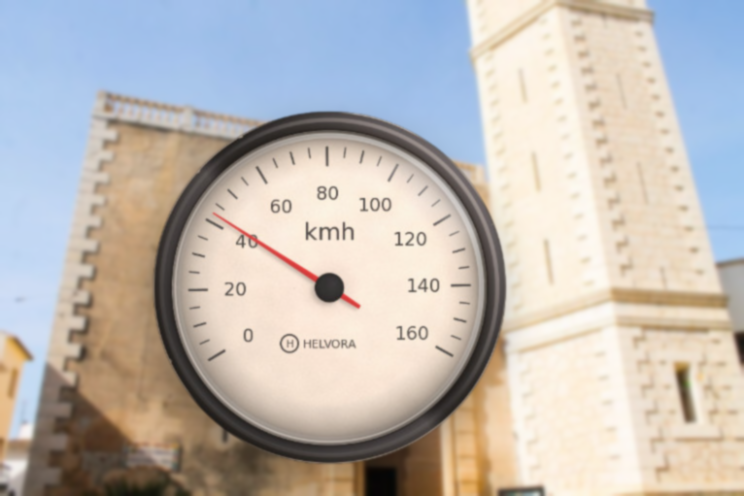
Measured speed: 42.5 km/h
